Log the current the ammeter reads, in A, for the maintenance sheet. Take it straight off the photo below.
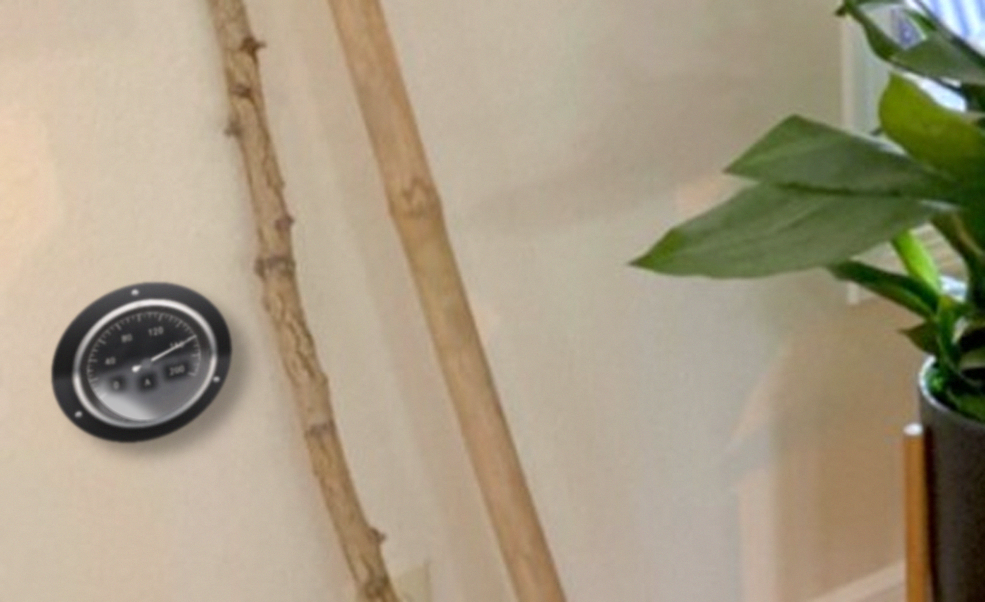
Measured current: 160 A
